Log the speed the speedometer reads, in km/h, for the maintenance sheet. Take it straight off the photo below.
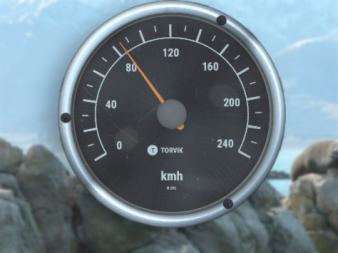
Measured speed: 85 km/h
